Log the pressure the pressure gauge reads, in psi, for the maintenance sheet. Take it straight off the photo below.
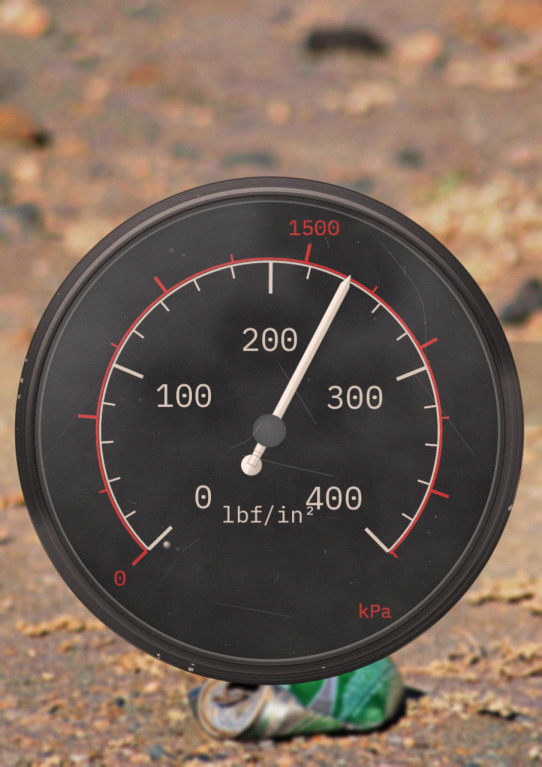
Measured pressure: 240 psi
